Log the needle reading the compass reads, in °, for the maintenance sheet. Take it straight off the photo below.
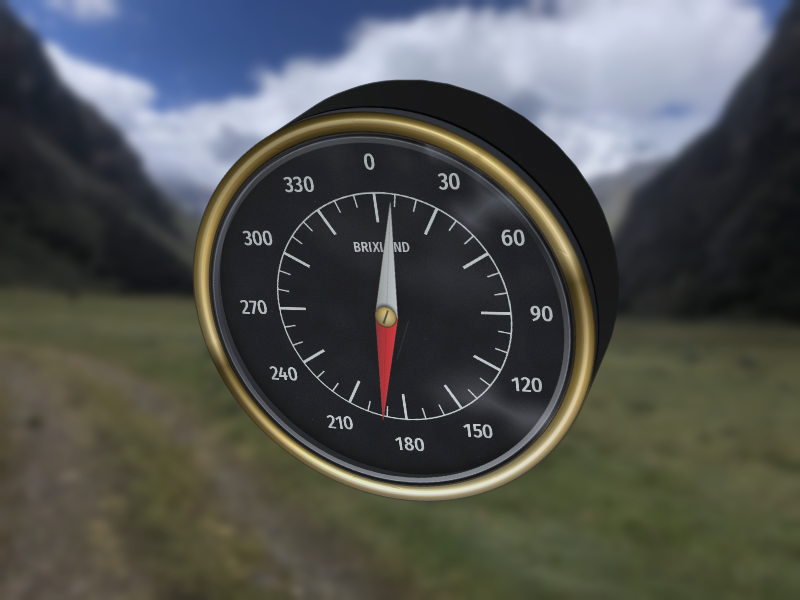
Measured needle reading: 190 °
